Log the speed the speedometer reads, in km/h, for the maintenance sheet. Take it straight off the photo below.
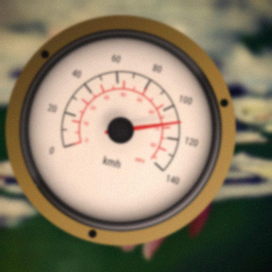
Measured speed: 110 km/h
